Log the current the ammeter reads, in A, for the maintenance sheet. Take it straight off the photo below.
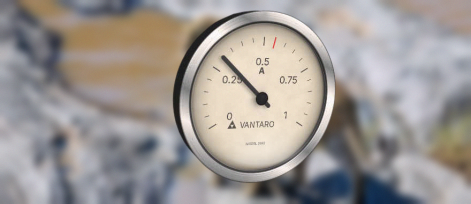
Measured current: 0.3 A
